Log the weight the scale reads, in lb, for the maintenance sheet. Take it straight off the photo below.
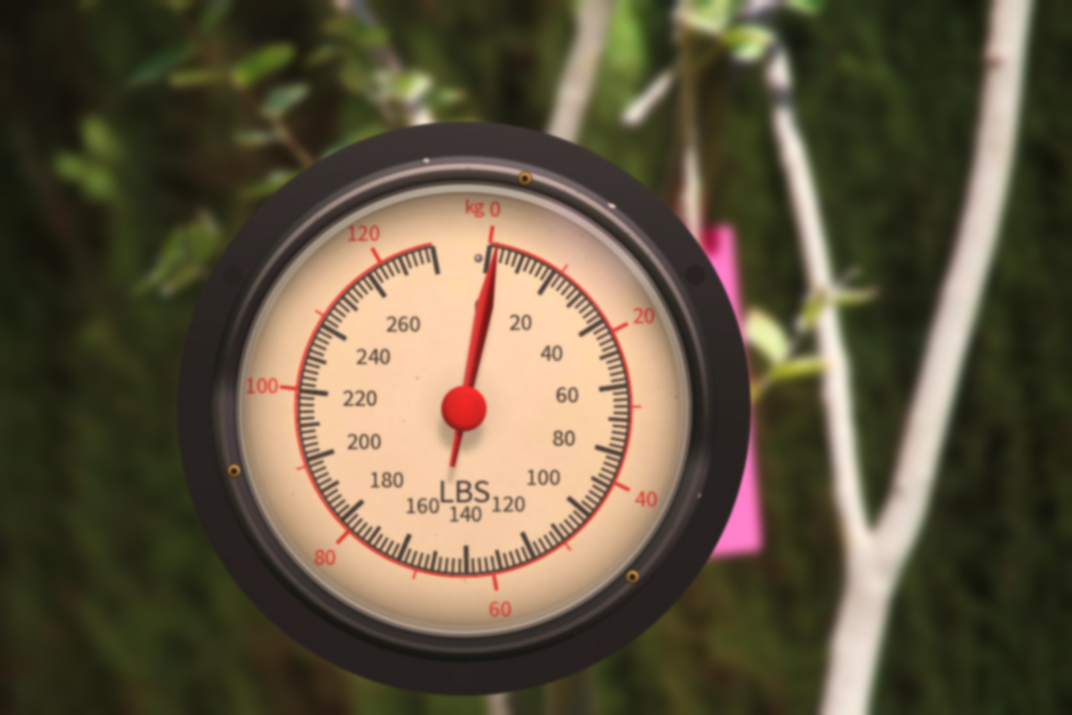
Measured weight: 2 lb
